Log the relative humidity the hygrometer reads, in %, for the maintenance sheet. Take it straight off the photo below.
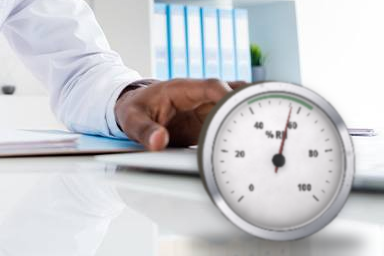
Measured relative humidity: 56 %
